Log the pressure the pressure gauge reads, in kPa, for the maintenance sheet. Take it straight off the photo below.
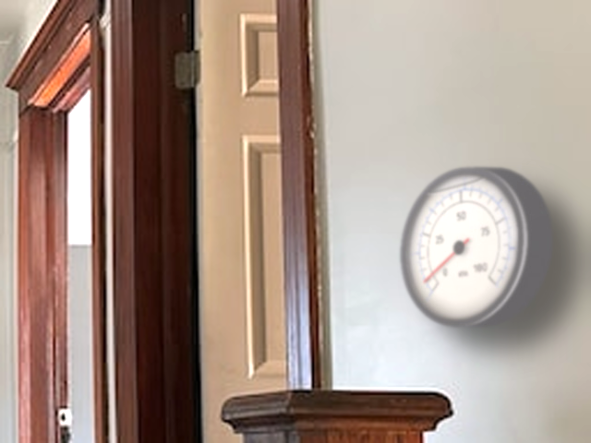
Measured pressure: 5 kPa
